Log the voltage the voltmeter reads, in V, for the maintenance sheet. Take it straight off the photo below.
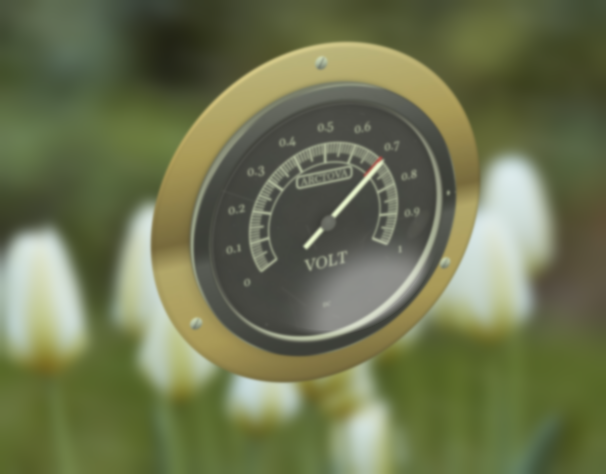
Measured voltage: 0.7 V
